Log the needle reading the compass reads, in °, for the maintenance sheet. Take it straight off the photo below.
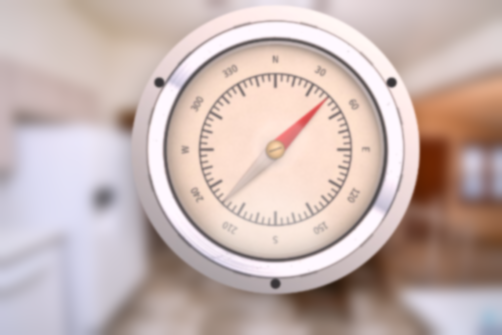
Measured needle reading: 45 °
